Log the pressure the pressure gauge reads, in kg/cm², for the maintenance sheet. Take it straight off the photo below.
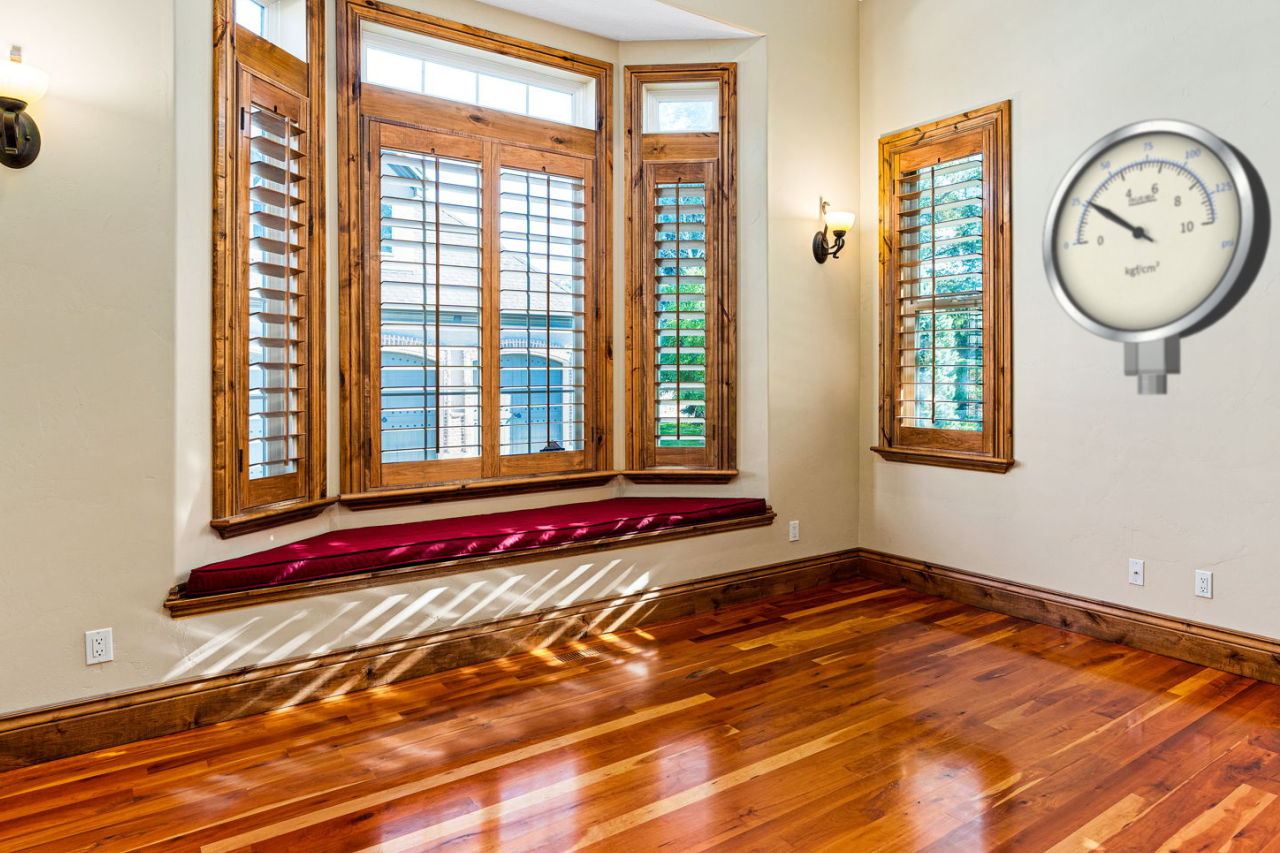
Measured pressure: 2 kg/cm²
